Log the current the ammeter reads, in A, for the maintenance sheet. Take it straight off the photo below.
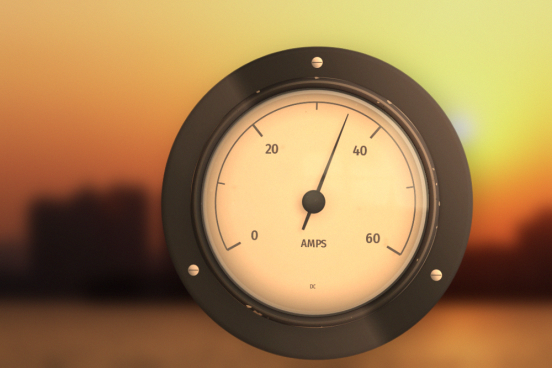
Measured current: 35 A
